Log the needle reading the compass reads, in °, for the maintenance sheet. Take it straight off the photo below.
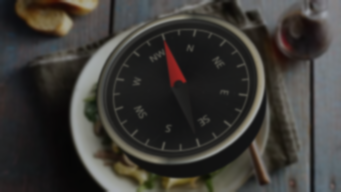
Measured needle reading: 330 °
